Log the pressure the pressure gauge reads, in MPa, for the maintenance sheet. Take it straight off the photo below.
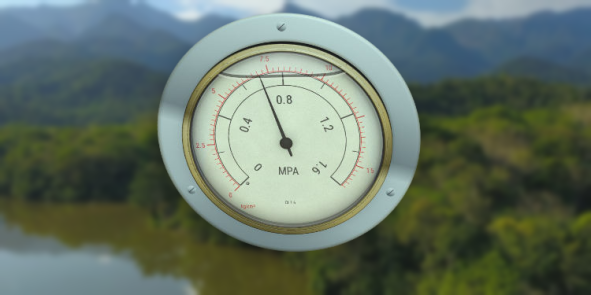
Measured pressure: 0.7 MPa
